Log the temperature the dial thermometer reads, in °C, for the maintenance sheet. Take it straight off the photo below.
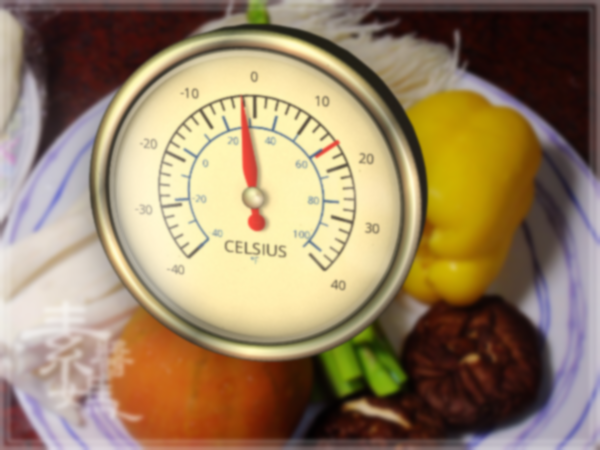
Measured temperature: -2 °C
